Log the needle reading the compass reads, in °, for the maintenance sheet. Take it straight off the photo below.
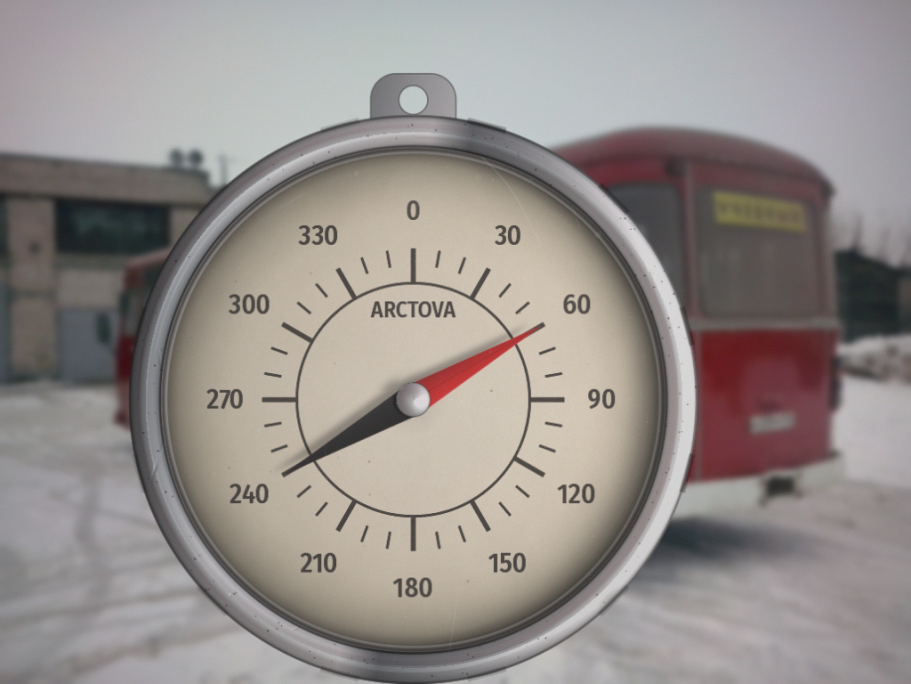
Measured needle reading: 60 °
